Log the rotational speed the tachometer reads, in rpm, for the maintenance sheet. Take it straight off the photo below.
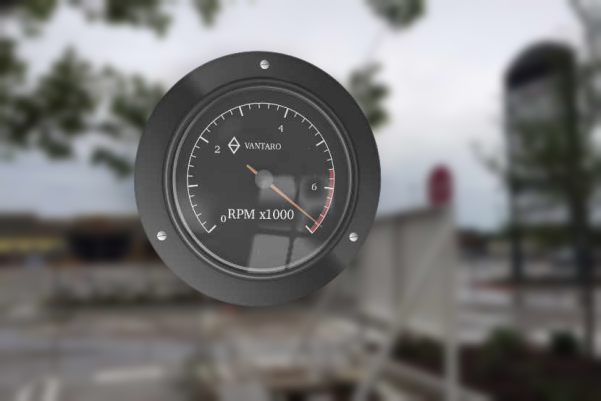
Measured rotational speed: 6800 rpm
